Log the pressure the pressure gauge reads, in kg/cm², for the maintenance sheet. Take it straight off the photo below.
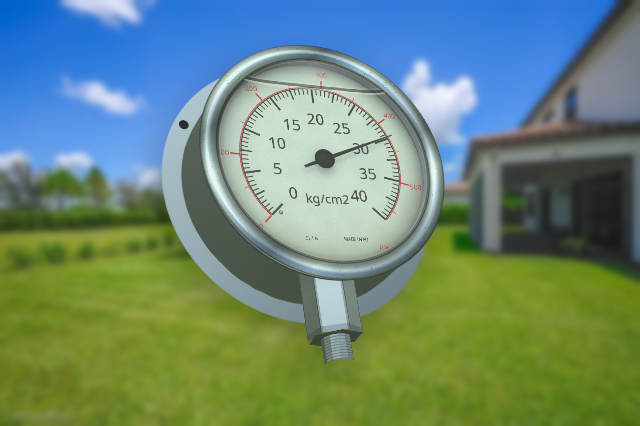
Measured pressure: 30 kg/cm²
